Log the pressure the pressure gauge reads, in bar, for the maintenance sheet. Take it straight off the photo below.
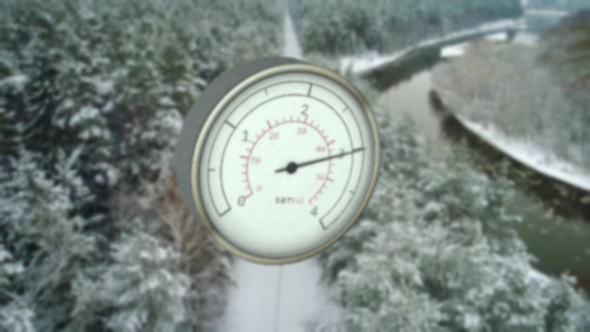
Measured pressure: 3 bar
